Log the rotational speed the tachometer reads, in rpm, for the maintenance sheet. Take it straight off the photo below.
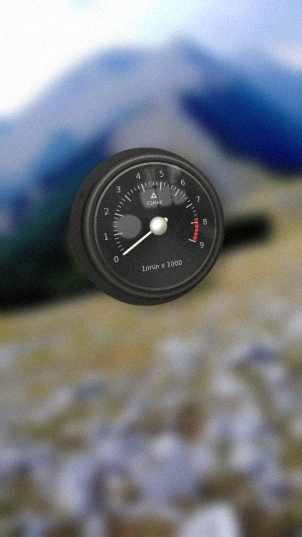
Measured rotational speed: 0 rpm
